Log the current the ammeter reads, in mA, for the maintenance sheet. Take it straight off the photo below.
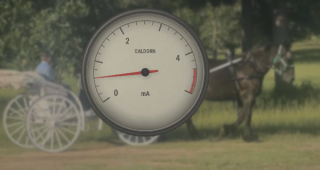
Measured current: 0.6 mA
